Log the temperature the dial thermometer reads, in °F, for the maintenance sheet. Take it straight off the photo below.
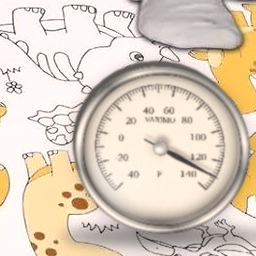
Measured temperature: 130 °F
